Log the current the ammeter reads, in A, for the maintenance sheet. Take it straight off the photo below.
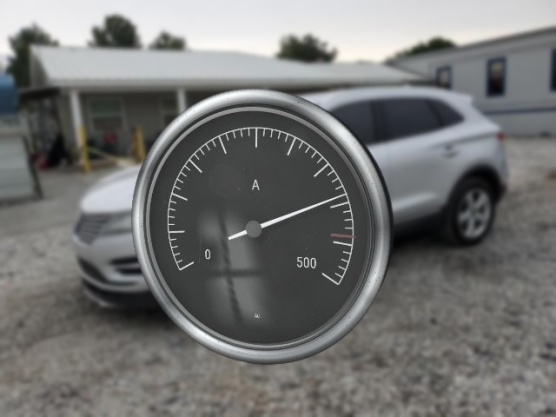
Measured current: 390 A
